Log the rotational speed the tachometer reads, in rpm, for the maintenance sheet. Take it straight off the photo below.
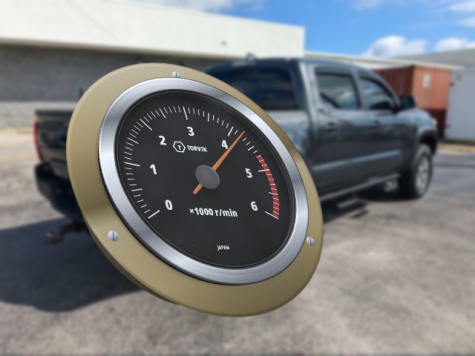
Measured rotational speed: 4200 rpm
